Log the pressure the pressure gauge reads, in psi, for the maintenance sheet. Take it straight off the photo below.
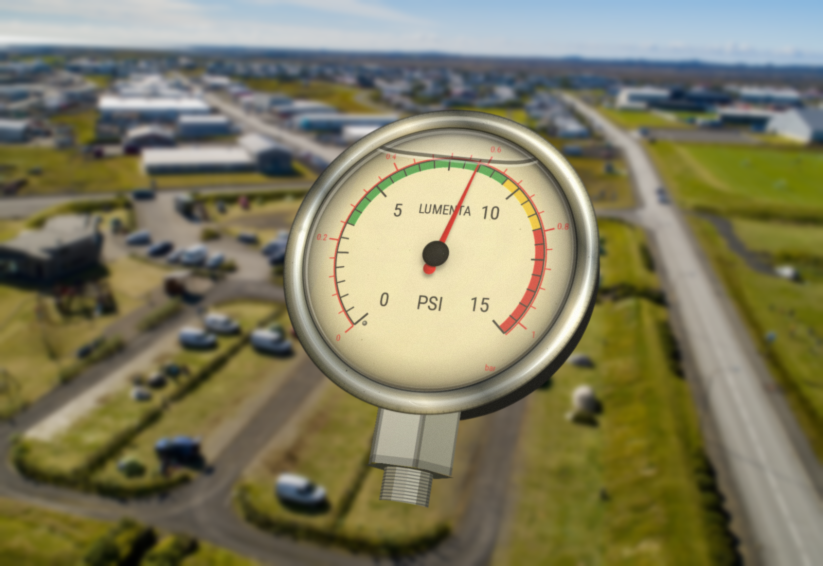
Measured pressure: 8.5 psi
